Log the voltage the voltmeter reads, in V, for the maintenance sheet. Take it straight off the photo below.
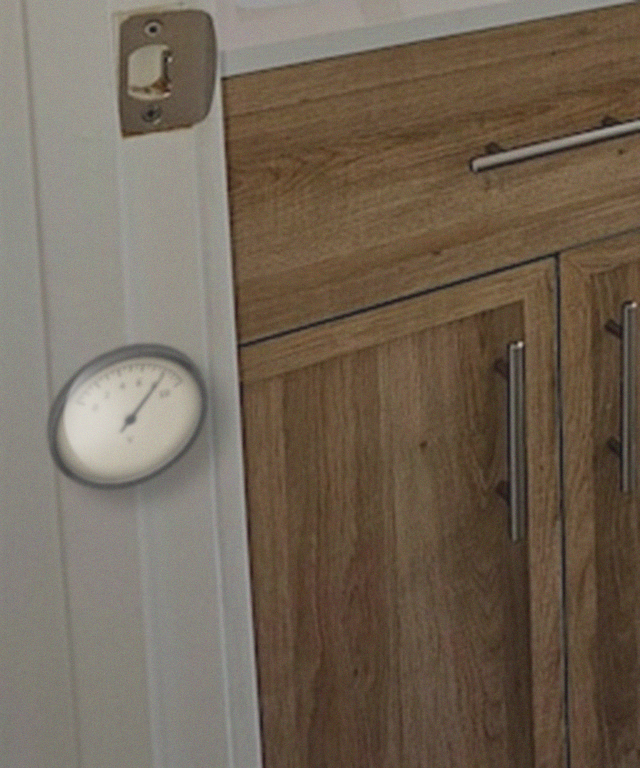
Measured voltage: 8 V
